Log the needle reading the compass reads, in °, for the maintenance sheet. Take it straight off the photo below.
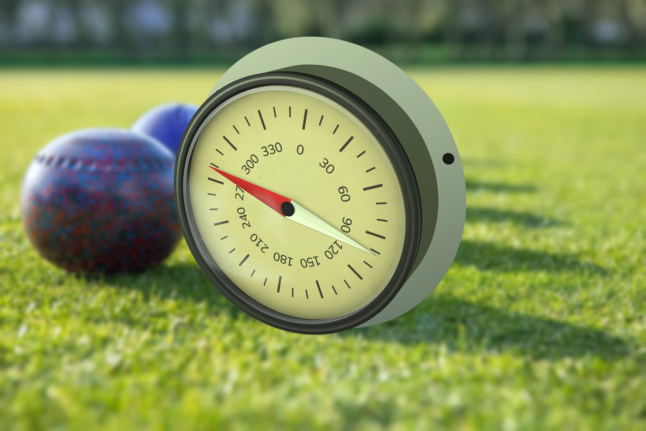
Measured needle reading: 280 °
